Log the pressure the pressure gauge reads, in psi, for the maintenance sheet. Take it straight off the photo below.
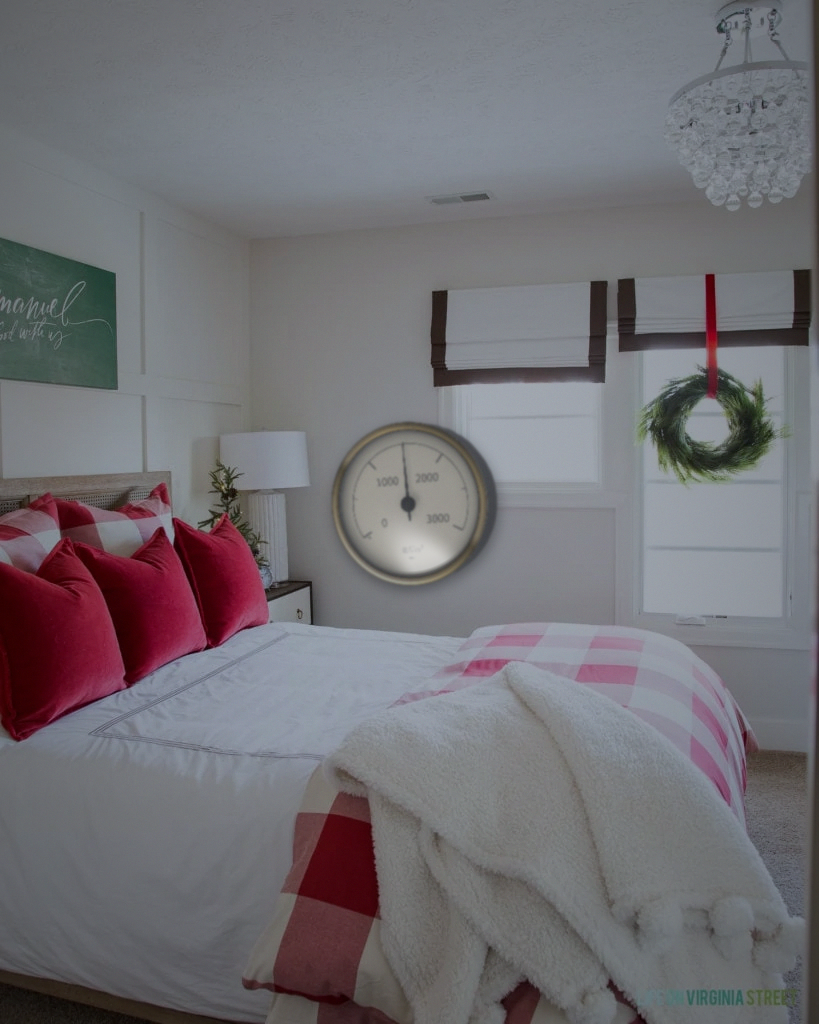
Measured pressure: 1500 psi
